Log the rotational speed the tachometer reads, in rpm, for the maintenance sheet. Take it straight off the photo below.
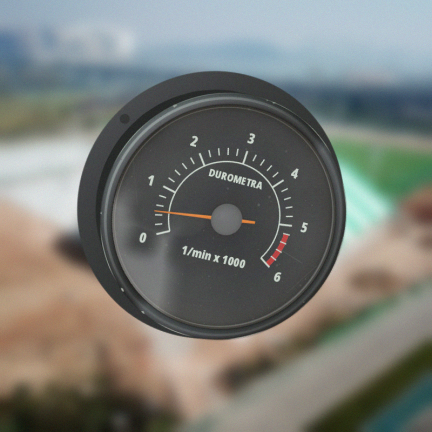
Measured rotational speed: 500 rpm
